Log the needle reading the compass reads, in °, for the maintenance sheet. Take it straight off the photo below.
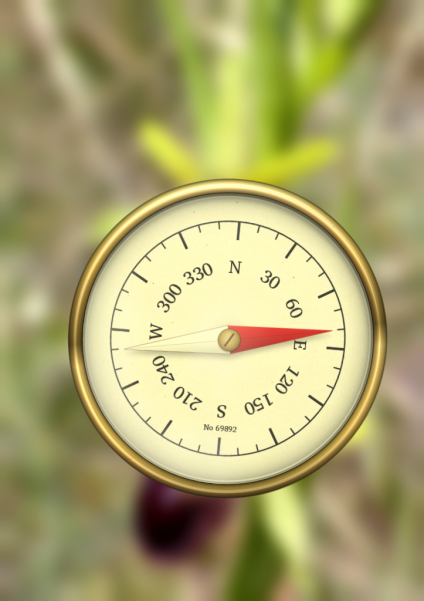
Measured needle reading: 80 °
